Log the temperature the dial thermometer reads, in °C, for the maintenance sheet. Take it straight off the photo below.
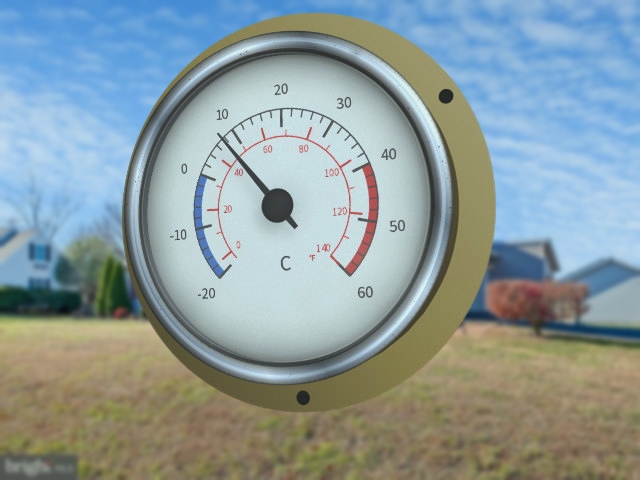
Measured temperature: 8 °C
